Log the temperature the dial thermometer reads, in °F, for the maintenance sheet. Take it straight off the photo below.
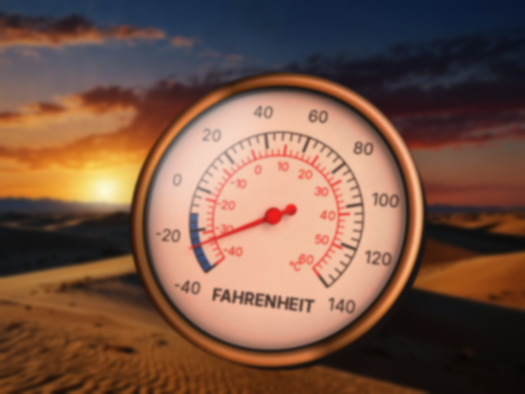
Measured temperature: -28 °F
